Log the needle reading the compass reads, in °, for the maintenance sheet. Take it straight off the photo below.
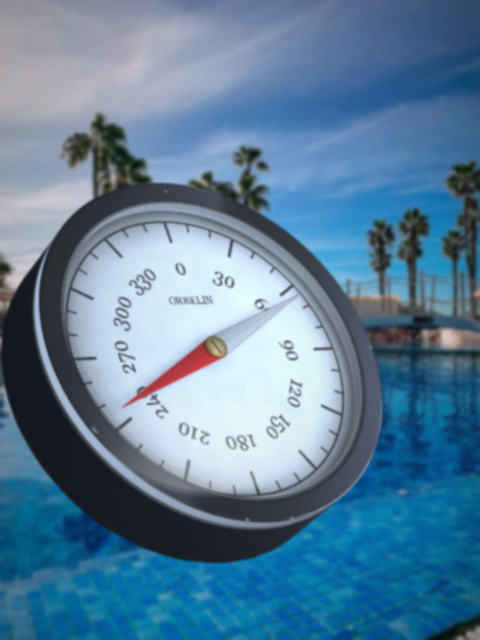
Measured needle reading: 245 °
